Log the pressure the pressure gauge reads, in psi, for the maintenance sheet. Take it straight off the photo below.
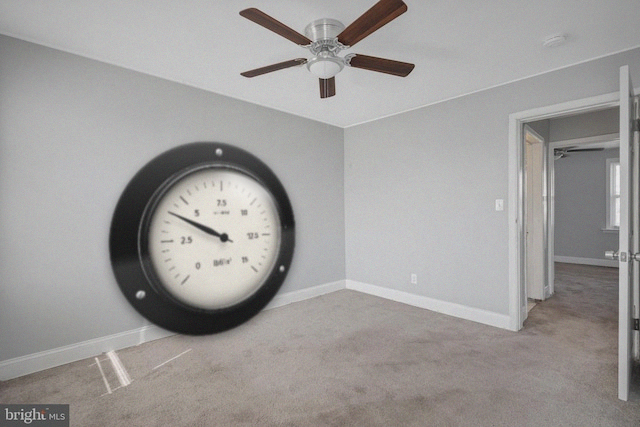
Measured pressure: 4 psi
